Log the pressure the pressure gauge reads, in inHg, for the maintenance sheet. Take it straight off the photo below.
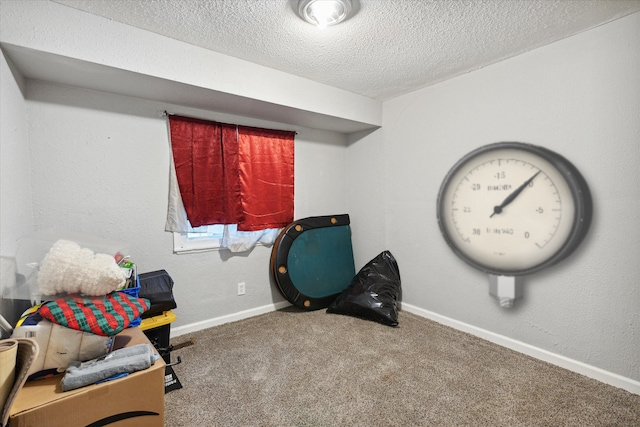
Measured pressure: -10 inHg
